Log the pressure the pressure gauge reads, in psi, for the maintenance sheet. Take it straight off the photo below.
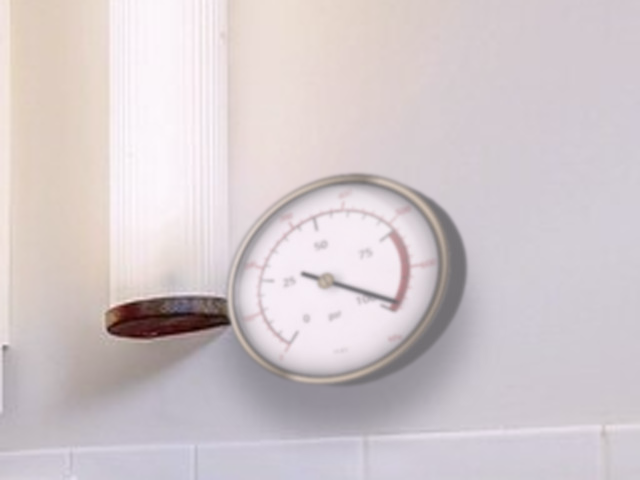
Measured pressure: 97.5 psi
